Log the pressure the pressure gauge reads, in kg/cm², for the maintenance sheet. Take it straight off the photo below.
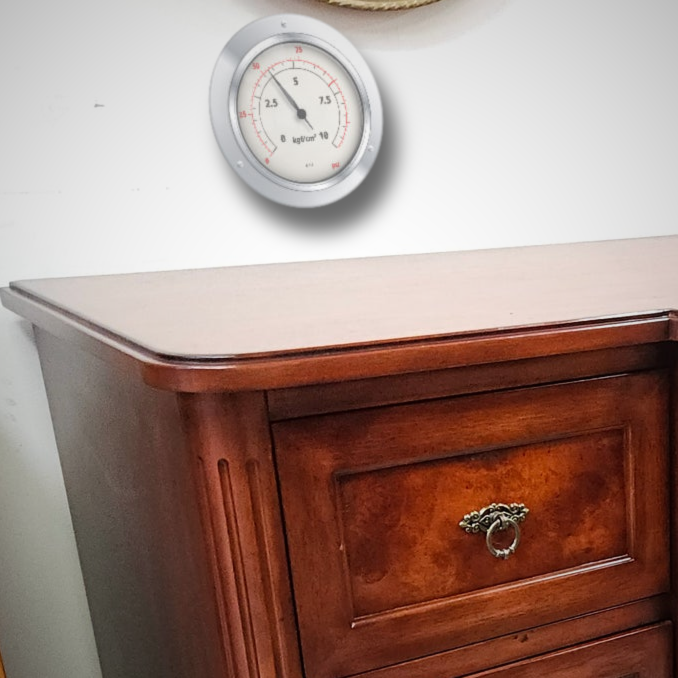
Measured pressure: 3.75 kg/cm²
